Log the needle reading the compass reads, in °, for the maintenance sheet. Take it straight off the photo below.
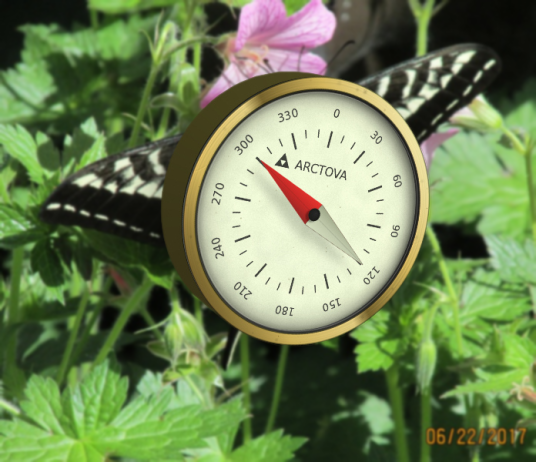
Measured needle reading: 300 °
